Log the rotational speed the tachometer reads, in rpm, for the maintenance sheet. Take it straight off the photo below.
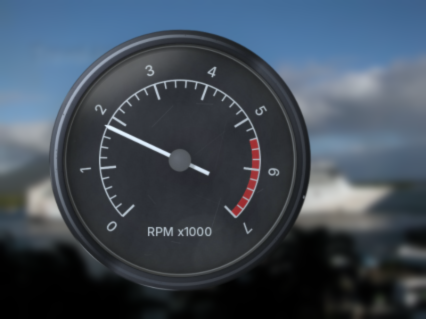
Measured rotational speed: 1800 rpm
